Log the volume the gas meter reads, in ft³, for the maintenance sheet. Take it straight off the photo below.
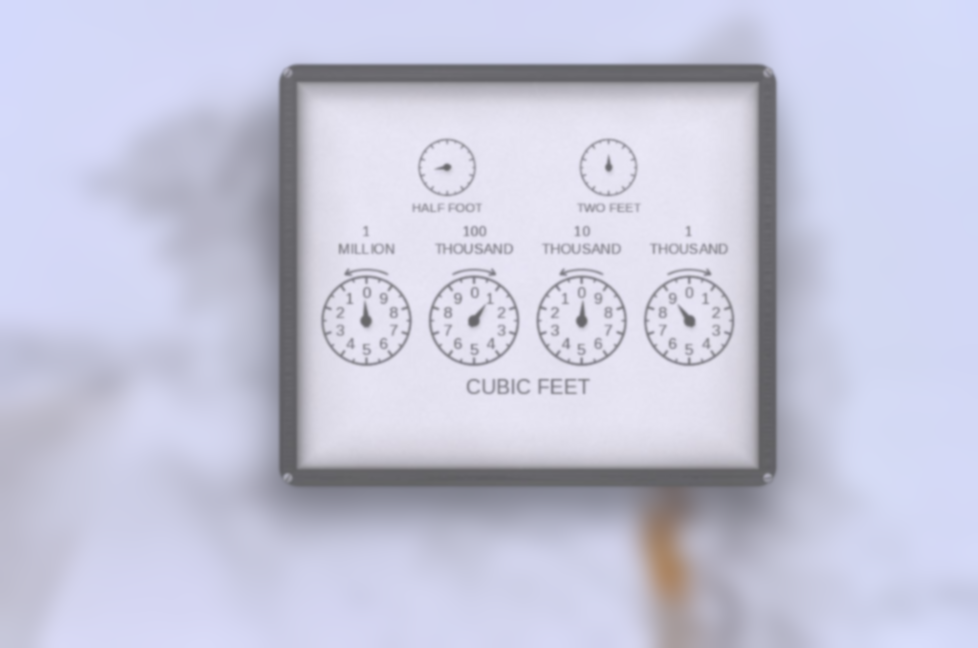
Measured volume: 9900 ft³
